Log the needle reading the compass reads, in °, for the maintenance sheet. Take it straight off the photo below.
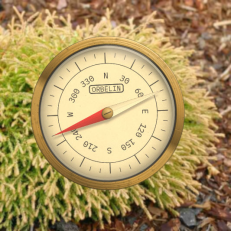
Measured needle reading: 250 °
